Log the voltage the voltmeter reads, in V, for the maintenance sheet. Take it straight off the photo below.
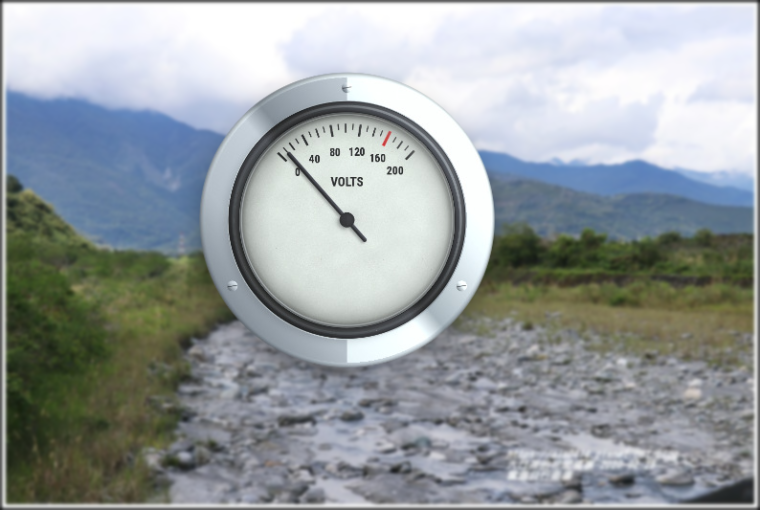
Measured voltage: 10 V
